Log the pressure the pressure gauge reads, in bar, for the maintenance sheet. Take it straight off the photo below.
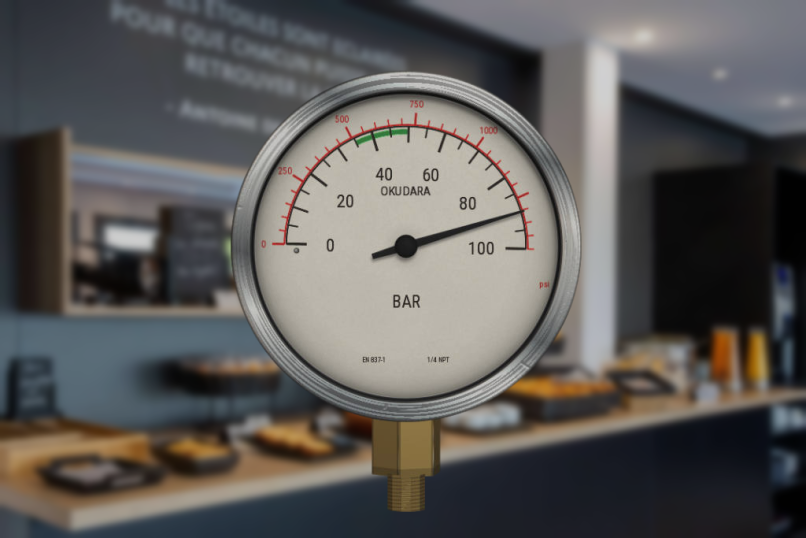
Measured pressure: 90 bar
